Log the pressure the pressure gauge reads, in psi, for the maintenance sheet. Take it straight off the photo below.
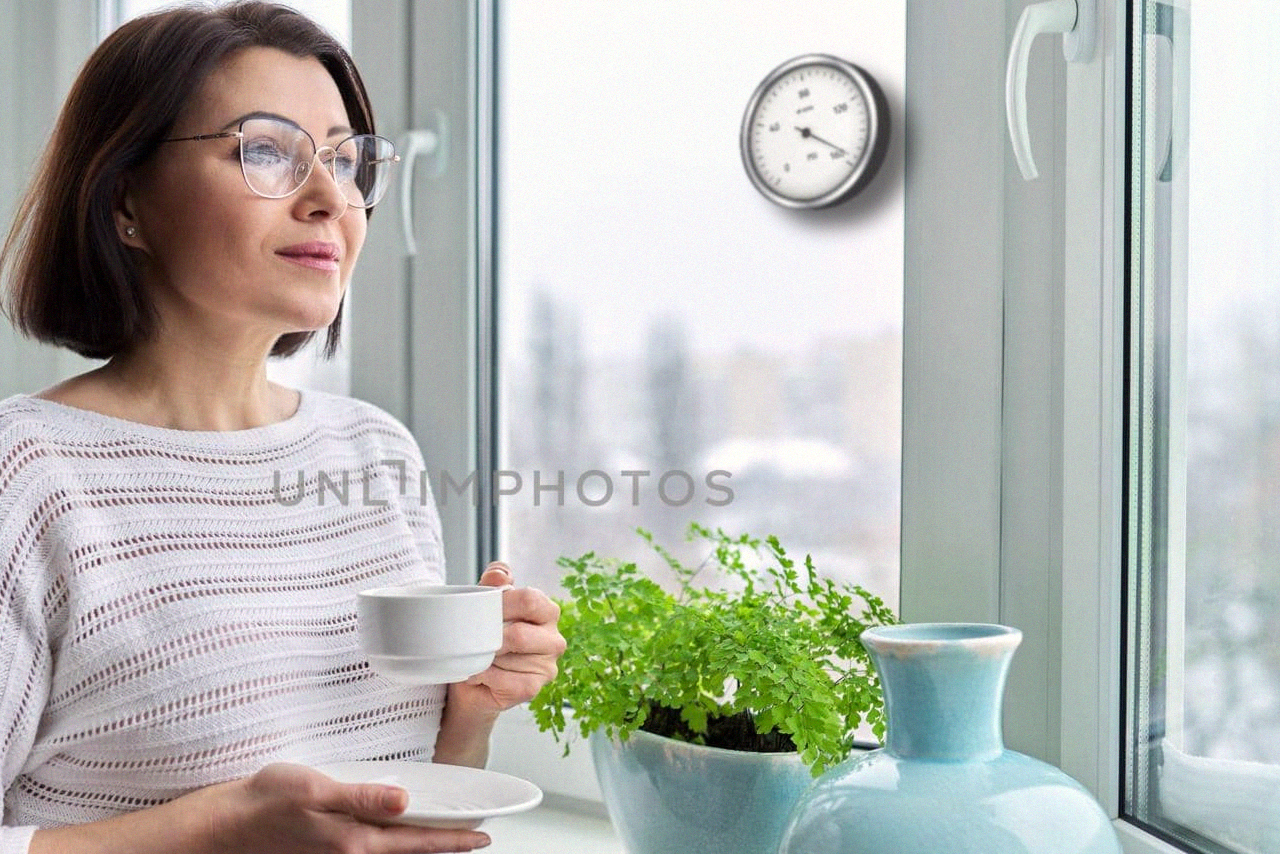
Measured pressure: 155 psi
